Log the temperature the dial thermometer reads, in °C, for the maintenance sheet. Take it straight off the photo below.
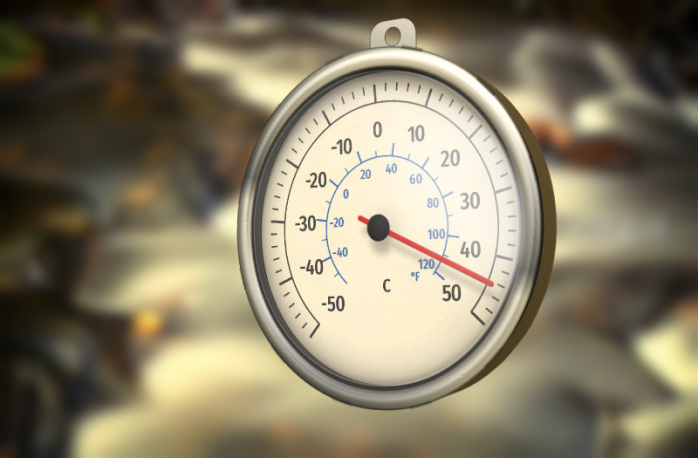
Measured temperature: 44 °C
